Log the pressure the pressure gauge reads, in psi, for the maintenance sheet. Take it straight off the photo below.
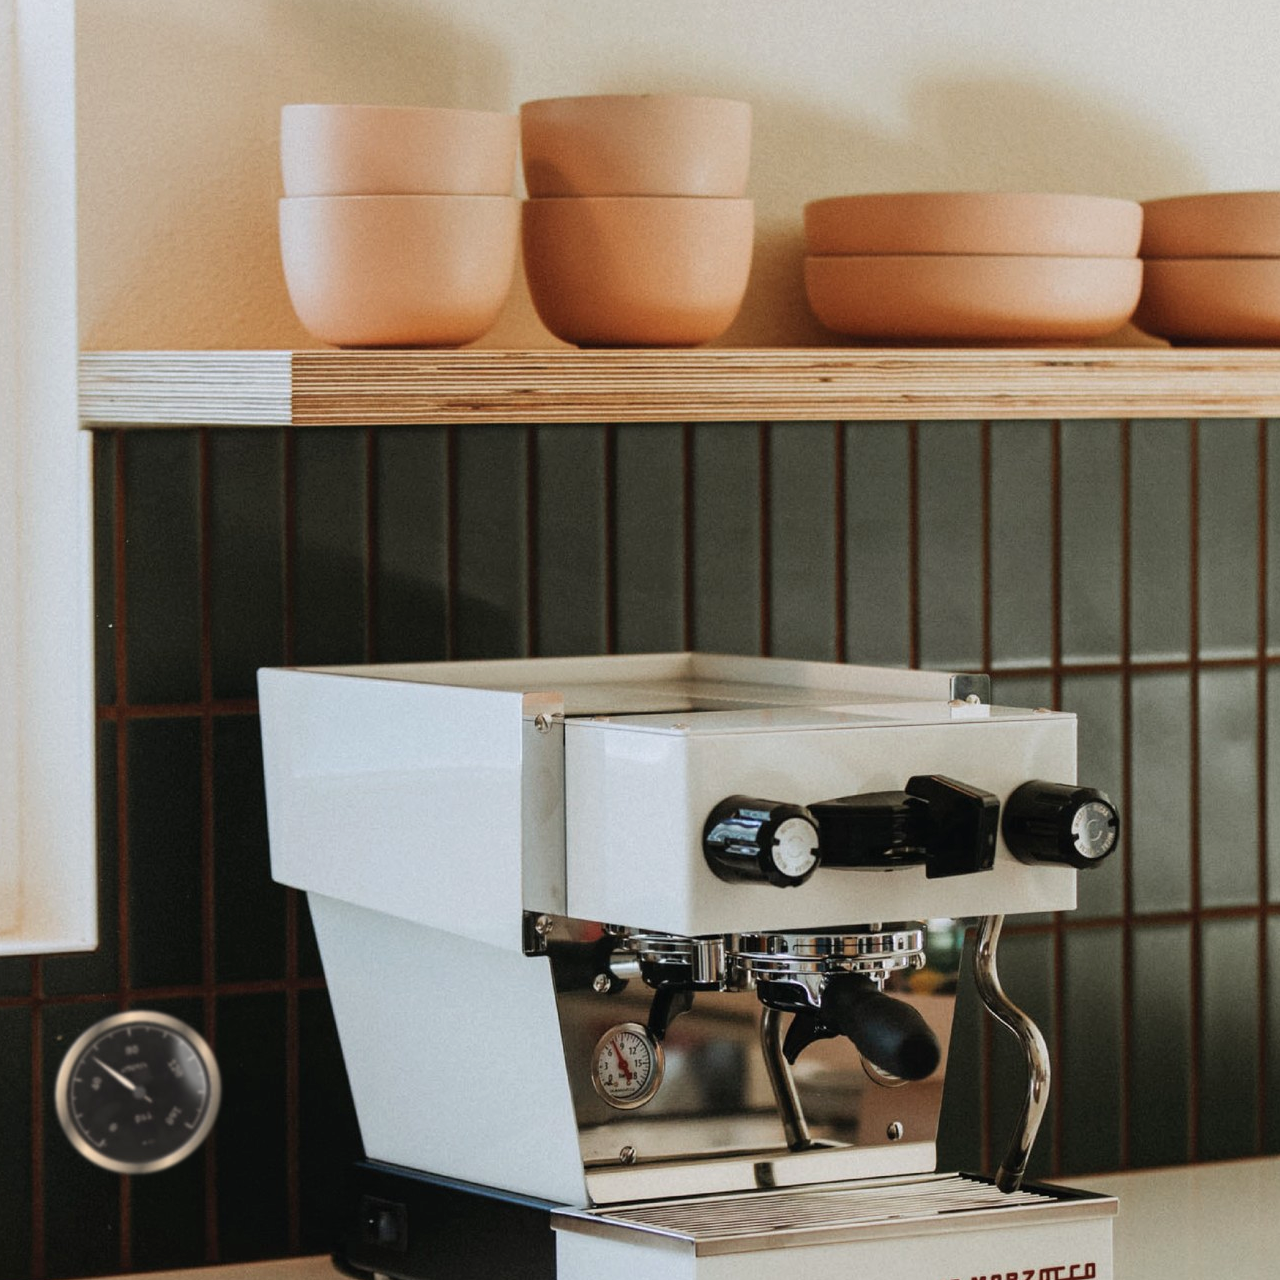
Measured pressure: 55 psi
